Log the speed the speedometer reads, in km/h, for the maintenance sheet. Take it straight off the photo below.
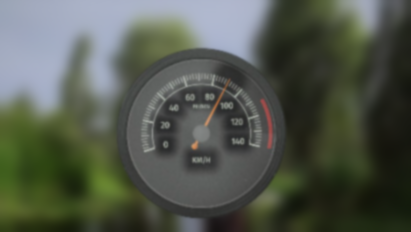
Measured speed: 90 km/h
